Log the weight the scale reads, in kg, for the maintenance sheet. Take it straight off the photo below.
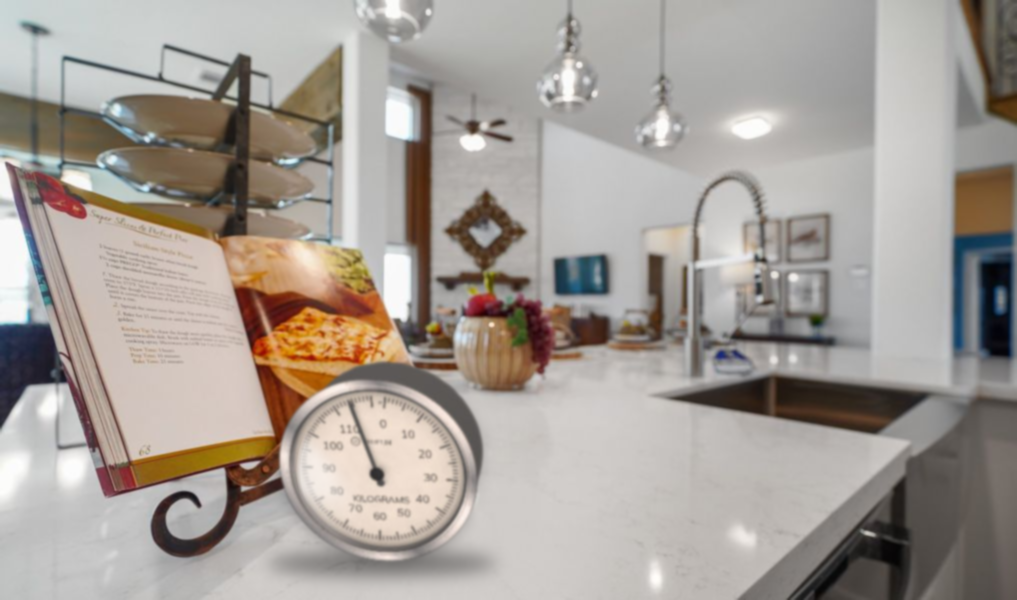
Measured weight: 115 kg
